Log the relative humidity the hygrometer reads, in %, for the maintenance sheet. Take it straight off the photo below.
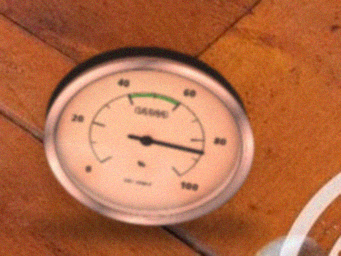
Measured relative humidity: 85 %
